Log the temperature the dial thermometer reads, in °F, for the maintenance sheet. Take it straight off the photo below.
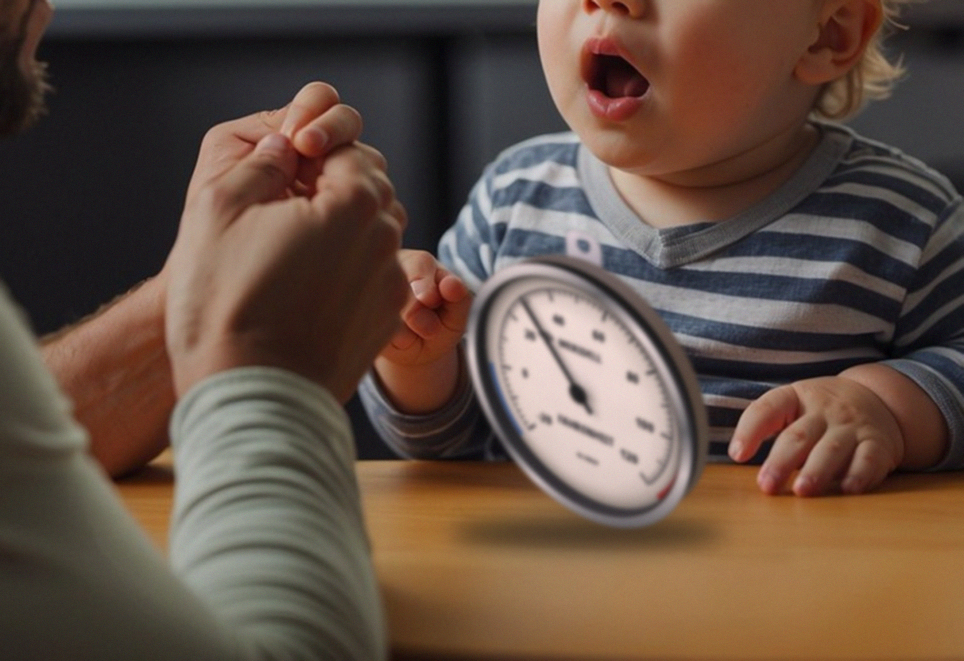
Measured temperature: 30 °F
